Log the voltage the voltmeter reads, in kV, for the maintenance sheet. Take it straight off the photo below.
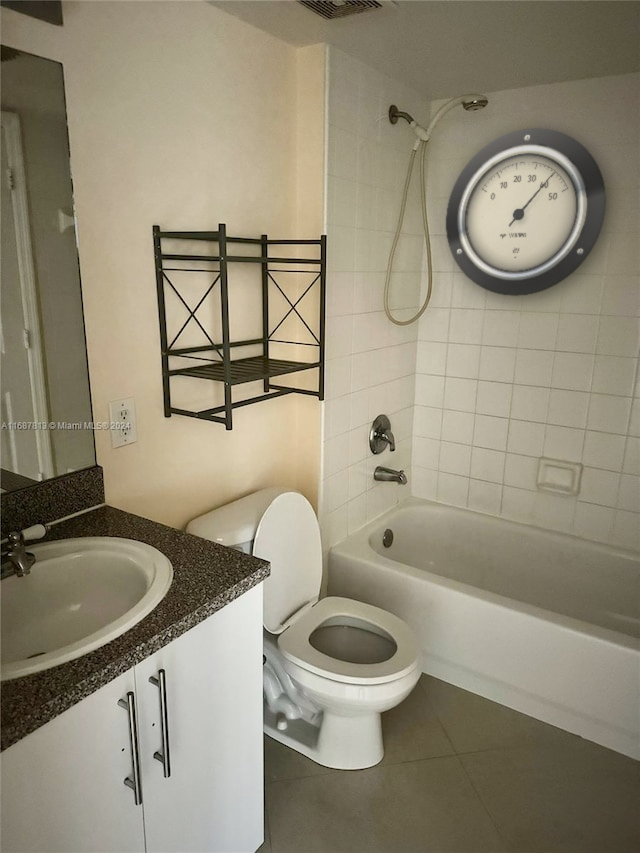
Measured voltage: 40 kV
